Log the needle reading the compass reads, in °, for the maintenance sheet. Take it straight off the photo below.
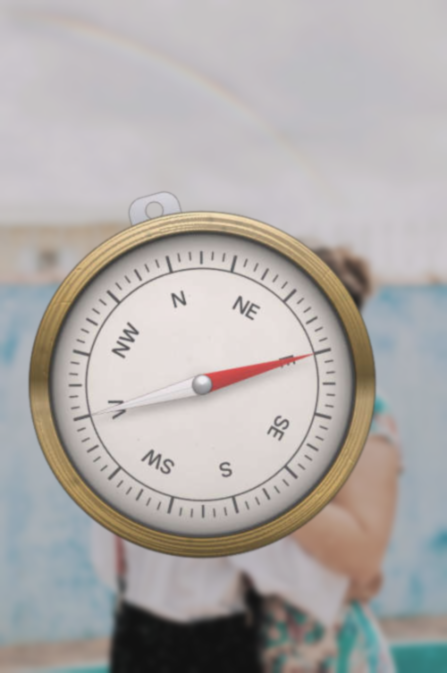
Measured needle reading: 90 °
